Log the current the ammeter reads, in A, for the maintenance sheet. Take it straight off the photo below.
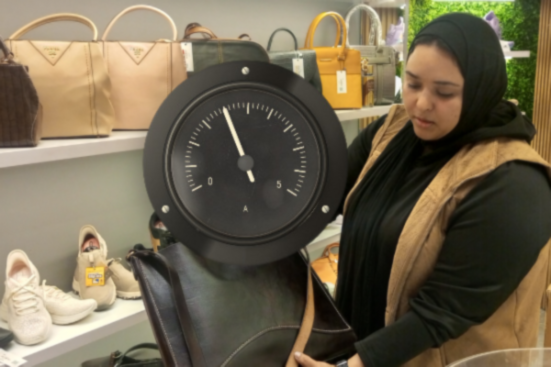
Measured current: 2 A
